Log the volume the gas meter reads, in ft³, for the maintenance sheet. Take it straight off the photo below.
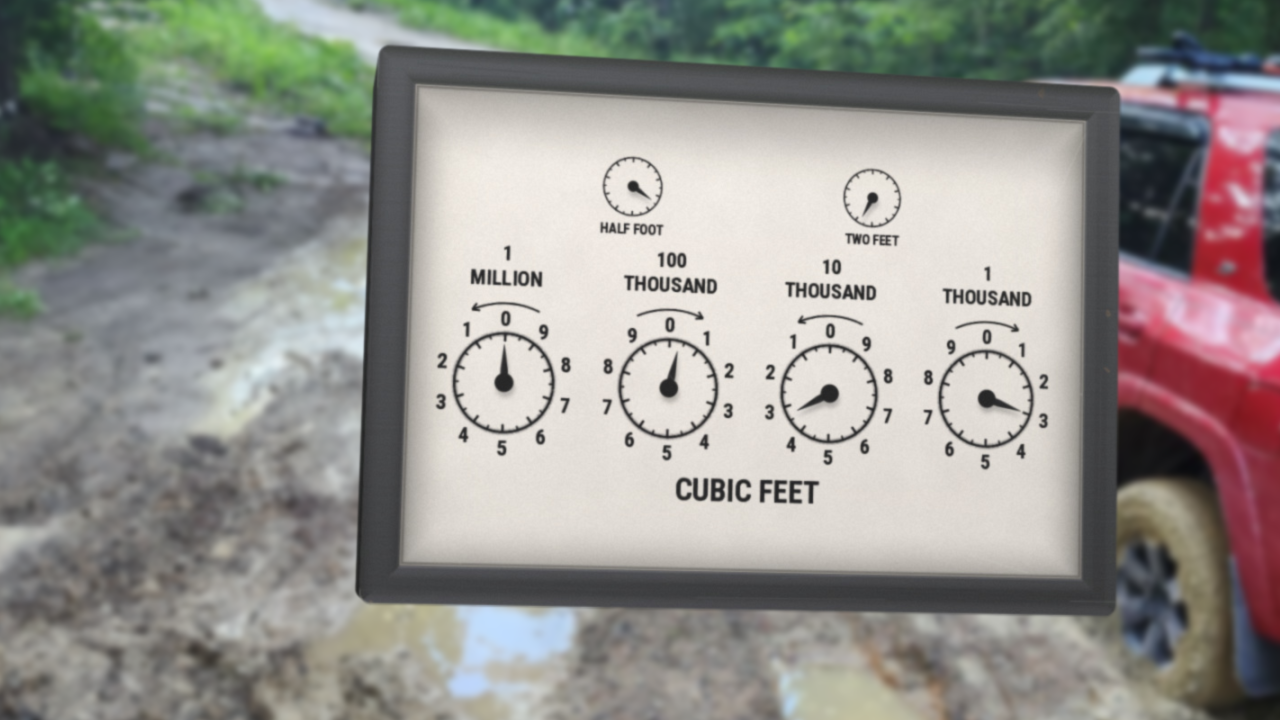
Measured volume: 3300 ft³
